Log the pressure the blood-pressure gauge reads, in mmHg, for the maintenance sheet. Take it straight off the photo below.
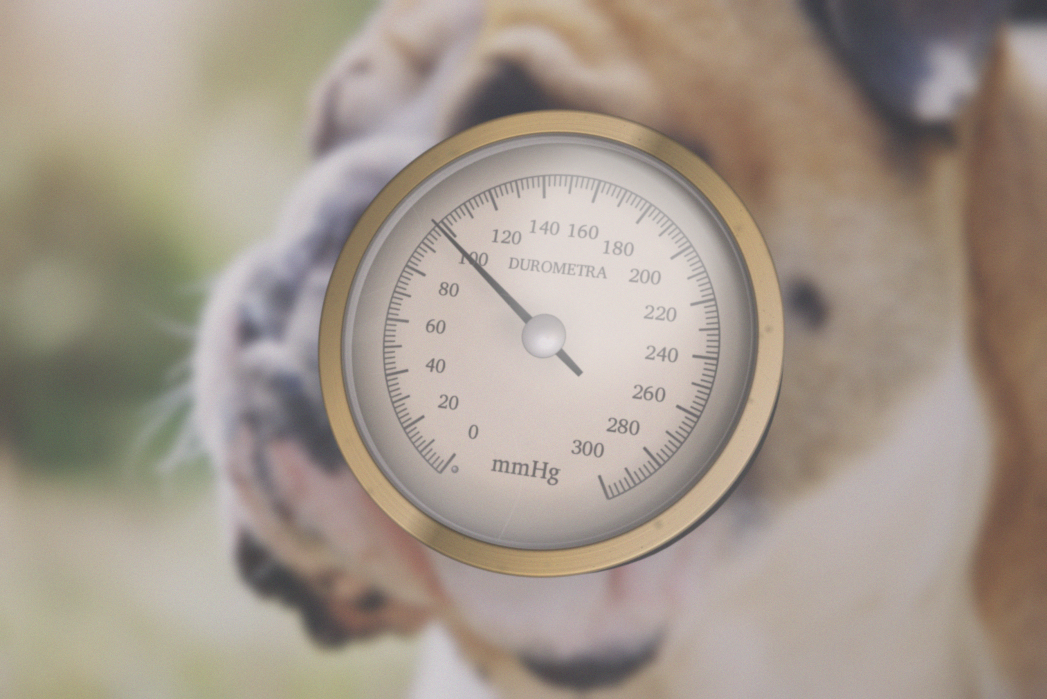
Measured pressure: 98 mmHg
